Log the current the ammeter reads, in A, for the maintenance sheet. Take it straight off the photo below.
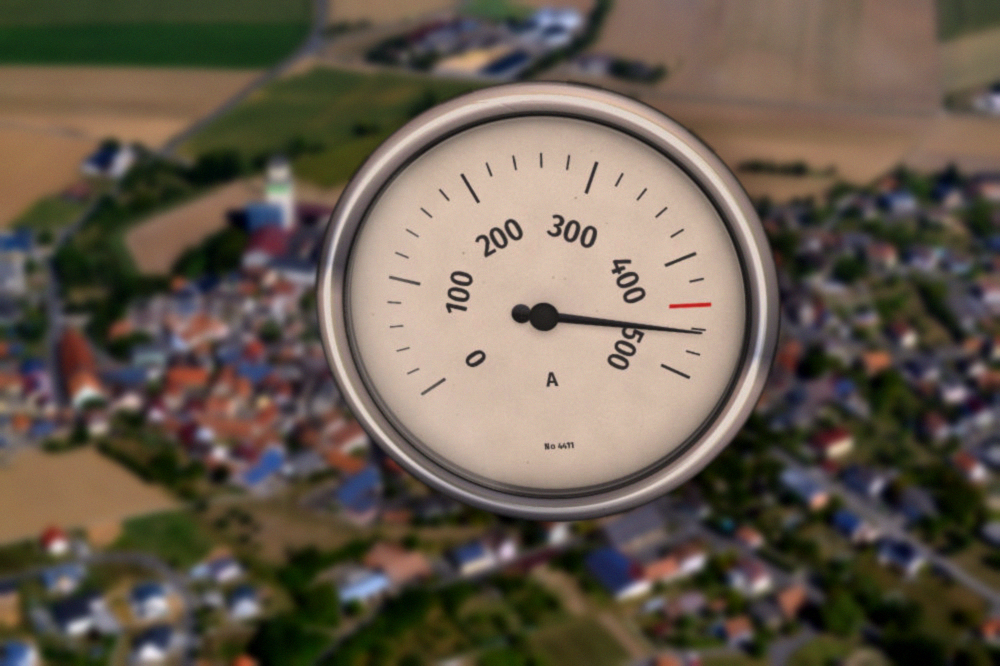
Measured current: 460 A
